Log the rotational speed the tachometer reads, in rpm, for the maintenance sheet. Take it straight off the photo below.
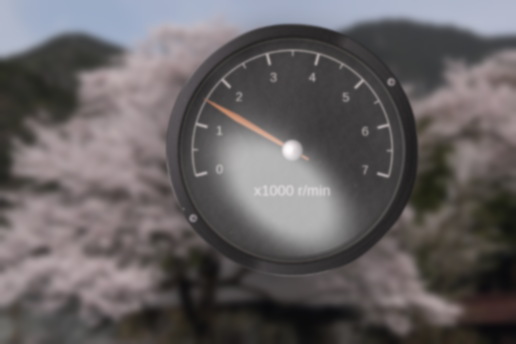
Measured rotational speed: 1500 rpm
